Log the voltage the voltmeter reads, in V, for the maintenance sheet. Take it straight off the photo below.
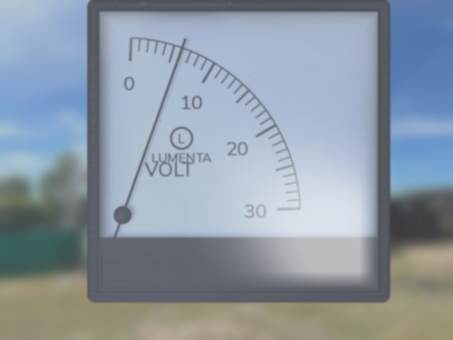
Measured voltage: 6 V
